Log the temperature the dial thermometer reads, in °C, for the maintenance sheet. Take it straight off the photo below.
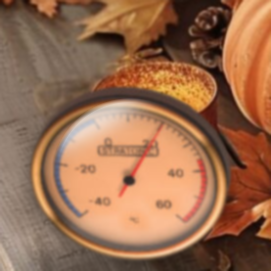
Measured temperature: 20 °C
